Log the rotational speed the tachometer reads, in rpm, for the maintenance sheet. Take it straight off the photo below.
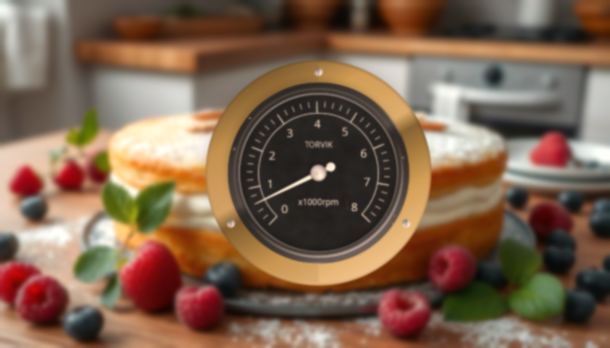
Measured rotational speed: 600 rpm
